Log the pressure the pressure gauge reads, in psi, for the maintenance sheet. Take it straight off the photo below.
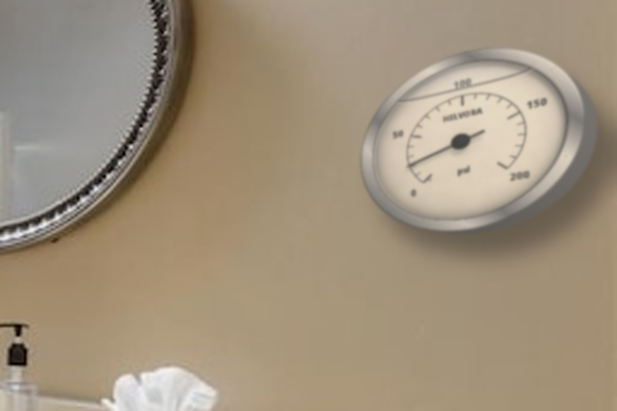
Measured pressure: 20 psi
